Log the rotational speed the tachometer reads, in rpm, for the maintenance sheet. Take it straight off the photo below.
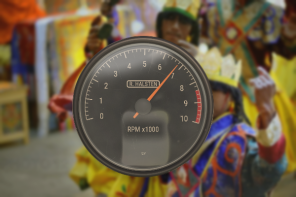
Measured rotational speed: 6800 rpm
